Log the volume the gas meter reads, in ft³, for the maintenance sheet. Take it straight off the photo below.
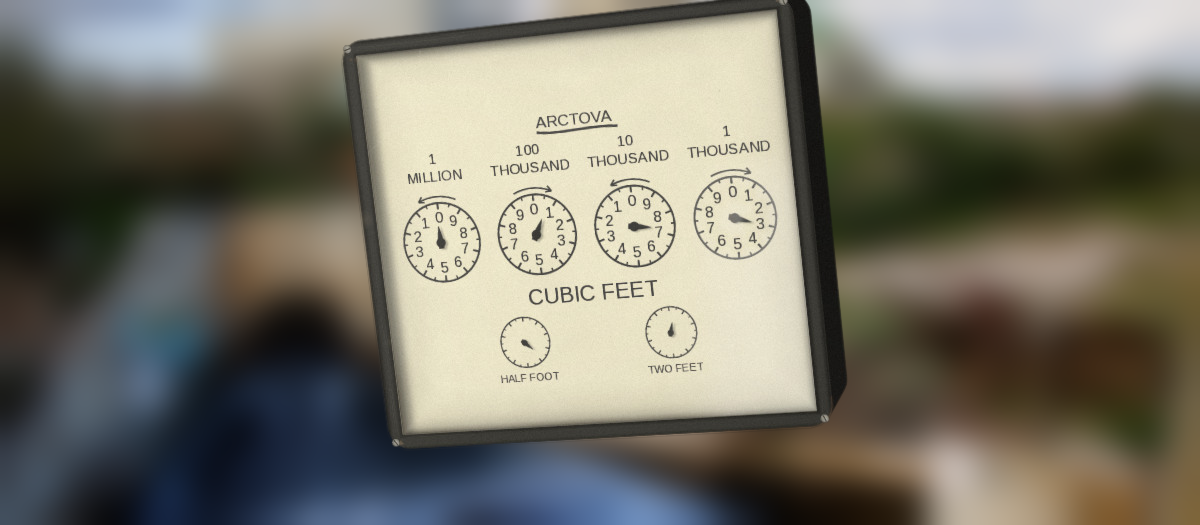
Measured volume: 7300 ft³
